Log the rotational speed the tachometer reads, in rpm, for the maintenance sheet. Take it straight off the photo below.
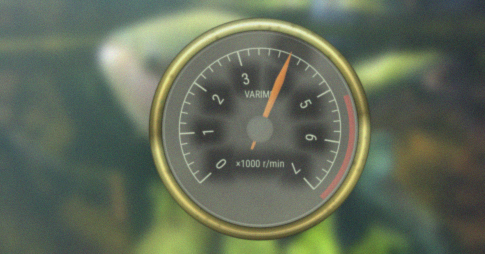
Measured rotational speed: 4000 rpm
